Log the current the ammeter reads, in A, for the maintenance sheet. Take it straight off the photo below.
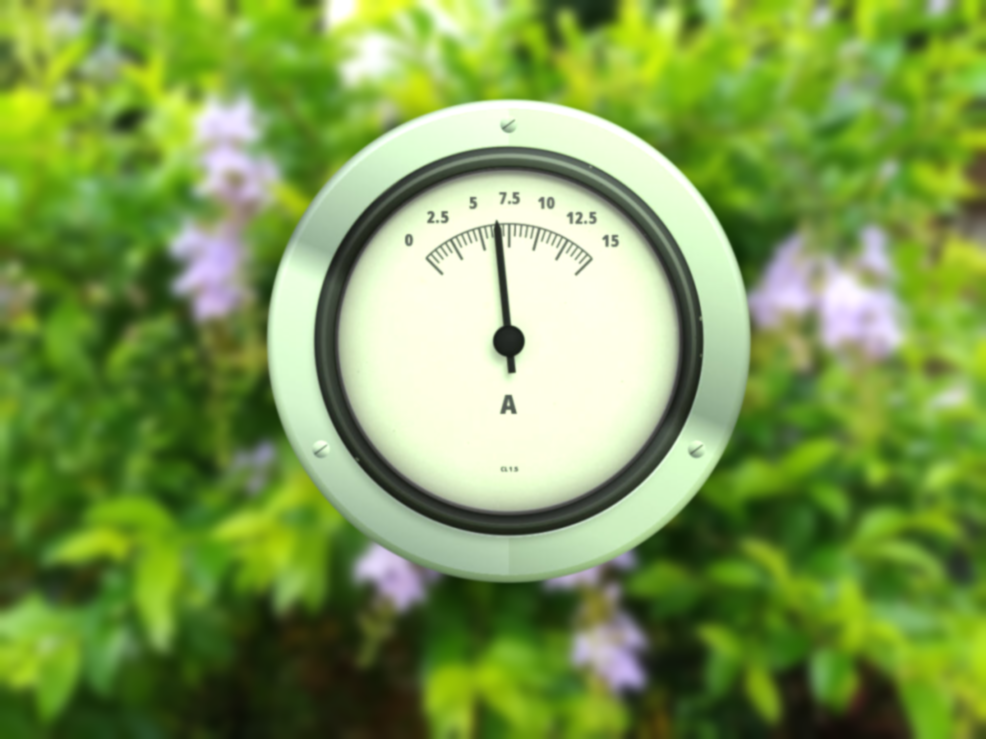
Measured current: 6.5 A
